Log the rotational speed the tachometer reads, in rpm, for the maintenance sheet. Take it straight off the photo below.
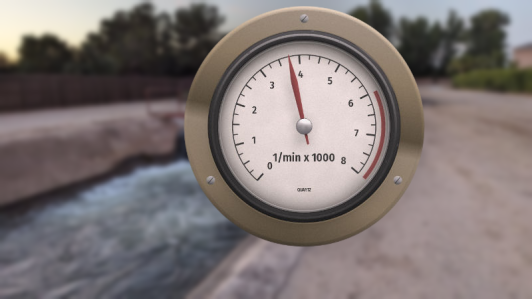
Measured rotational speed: 3750 rpm
